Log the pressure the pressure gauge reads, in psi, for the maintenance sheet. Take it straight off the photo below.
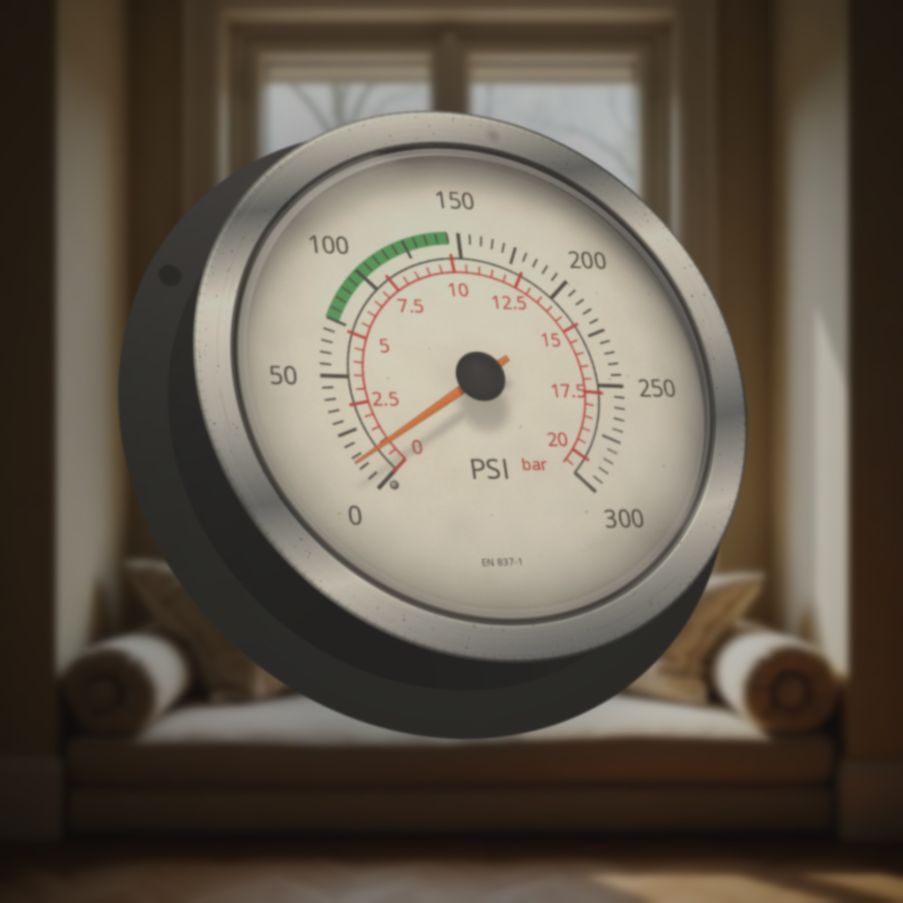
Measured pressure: 12.5 psi
